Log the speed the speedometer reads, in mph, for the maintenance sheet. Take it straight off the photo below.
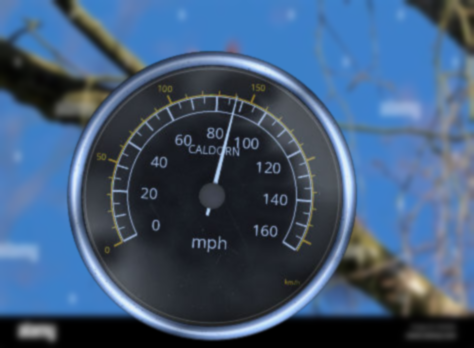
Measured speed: 87.5 mph
